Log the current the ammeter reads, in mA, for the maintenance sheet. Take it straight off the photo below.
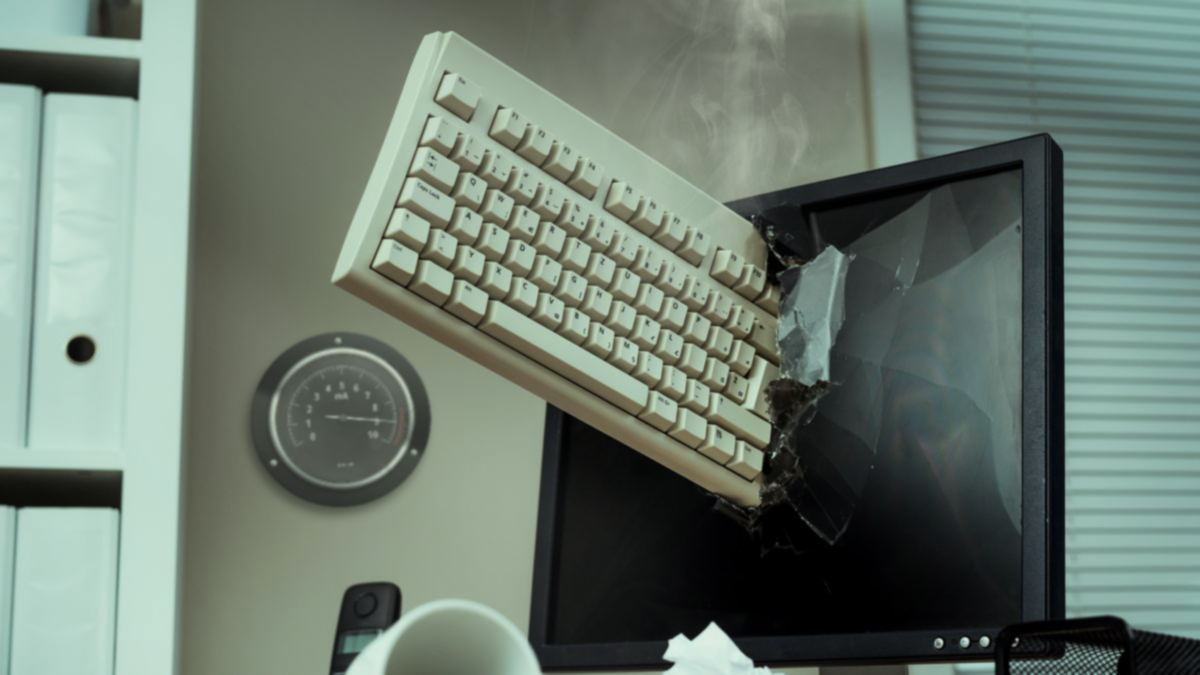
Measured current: 9 mA
